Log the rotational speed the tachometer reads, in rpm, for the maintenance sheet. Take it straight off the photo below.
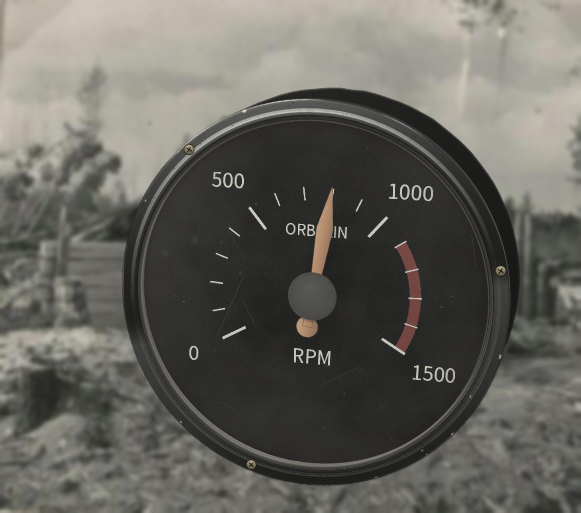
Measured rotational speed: 800 rpm
